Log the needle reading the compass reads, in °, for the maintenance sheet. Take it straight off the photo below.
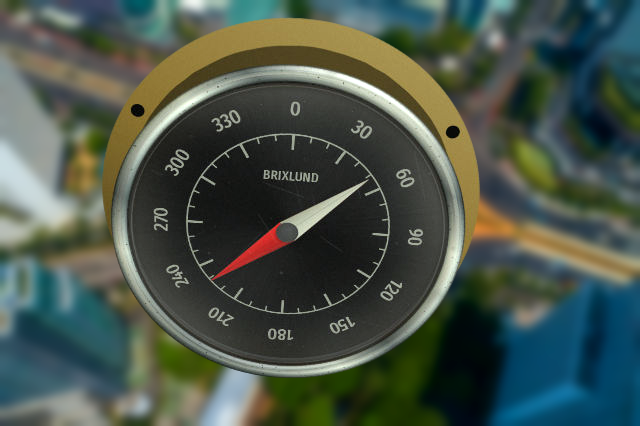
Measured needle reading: 230 °
